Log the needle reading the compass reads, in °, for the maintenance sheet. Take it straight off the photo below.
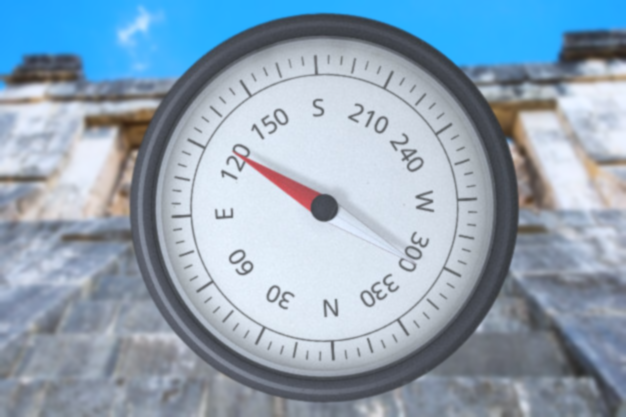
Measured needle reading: 125 °
